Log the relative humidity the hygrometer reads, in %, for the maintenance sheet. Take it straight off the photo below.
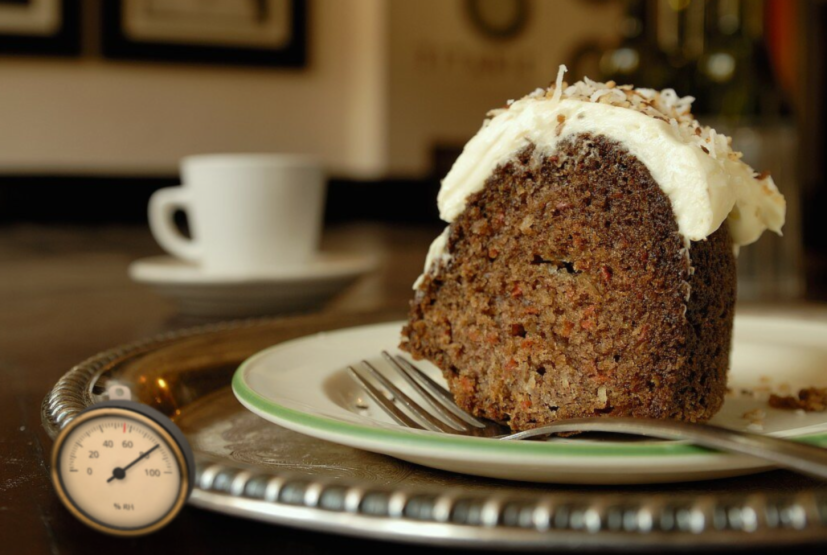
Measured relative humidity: 80 %
